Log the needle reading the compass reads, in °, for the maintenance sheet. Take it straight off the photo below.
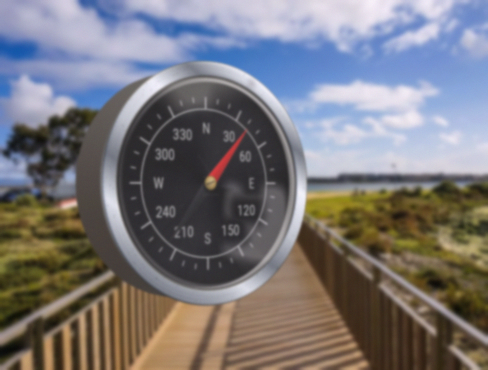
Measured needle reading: 40 °
